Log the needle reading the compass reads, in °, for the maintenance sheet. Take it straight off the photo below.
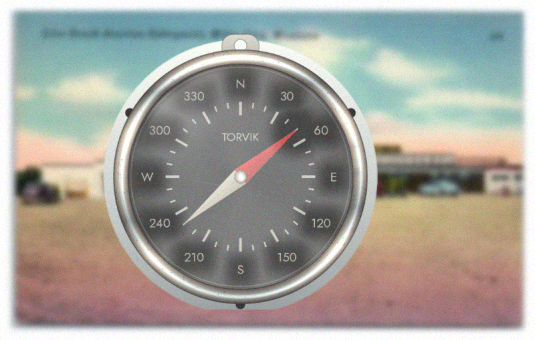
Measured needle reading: 50 °
